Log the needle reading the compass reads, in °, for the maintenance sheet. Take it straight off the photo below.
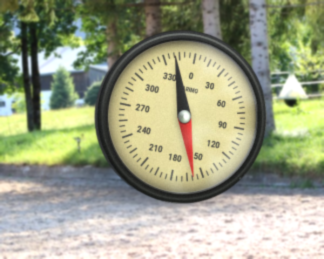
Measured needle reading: 160 °
